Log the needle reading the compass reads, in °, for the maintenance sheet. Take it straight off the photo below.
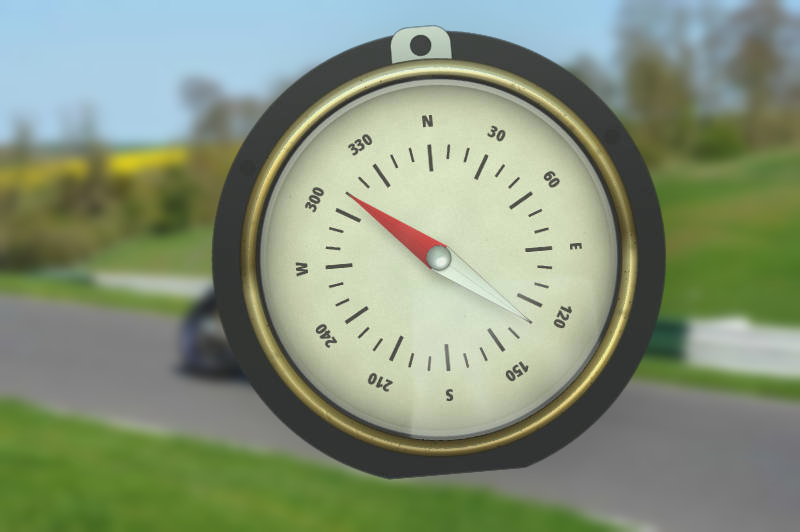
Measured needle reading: 310 °
